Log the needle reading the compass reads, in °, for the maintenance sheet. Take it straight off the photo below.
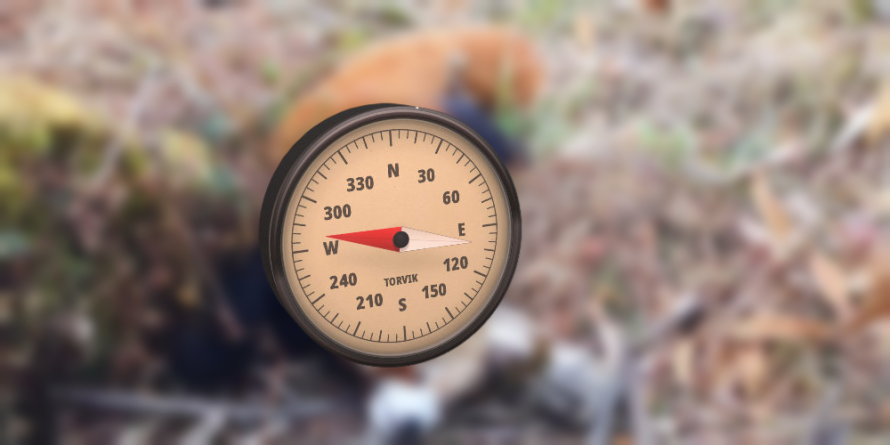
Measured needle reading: 280 °
